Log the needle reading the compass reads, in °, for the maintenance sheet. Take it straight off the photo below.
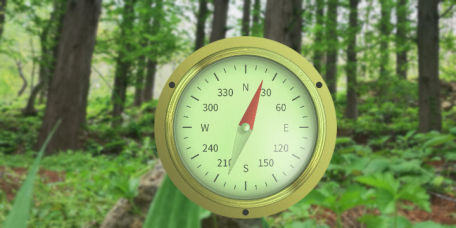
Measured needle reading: 20 °
